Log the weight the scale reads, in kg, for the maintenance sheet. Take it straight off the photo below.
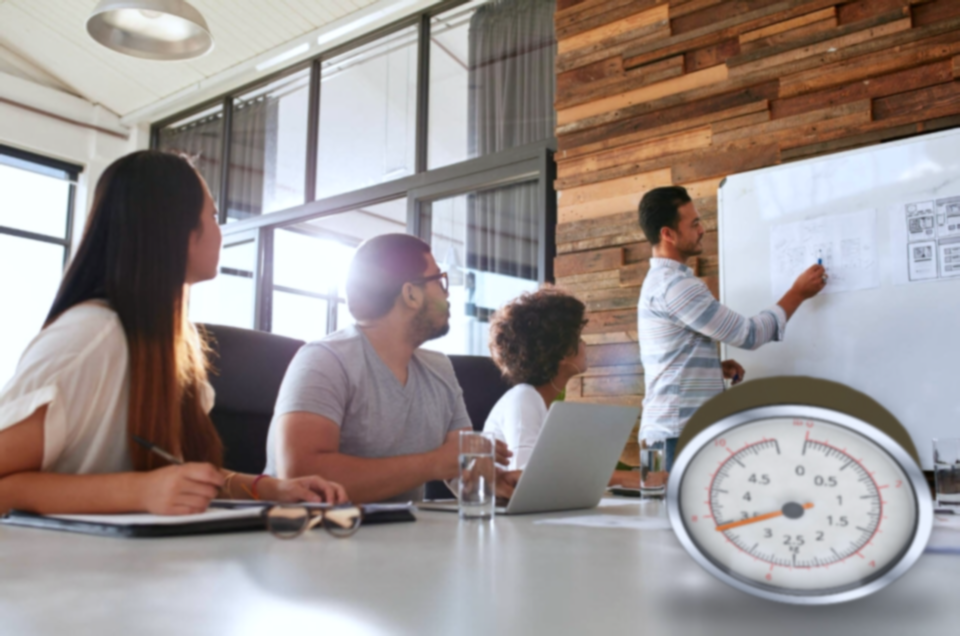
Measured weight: 3.5 kg
